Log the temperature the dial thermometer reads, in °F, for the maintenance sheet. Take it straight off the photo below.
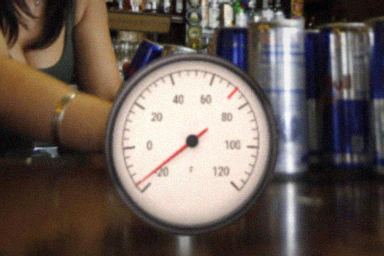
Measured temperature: -16 °F
